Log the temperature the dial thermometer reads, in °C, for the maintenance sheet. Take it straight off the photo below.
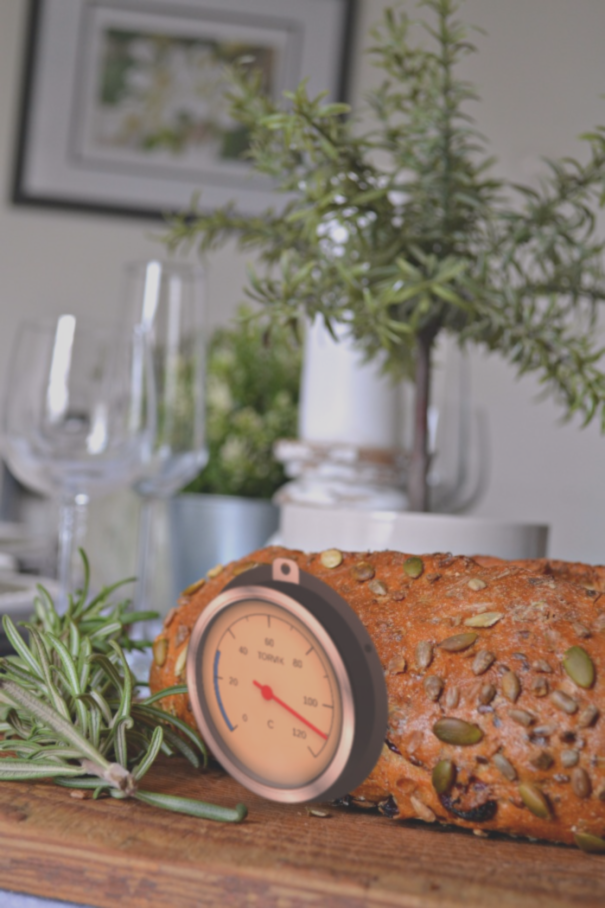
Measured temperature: 110 °C
